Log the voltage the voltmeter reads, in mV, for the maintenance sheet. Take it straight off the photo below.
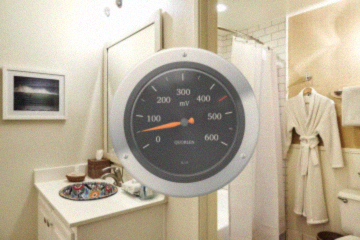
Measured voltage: 50 mV
